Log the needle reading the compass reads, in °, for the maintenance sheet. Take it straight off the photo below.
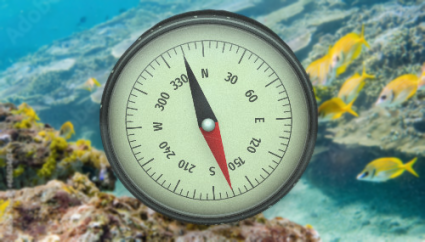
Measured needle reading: 165 °
